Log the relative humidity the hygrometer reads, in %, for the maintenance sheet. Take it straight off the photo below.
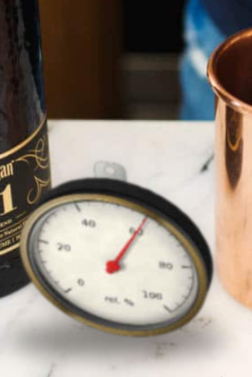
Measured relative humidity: 60 %
